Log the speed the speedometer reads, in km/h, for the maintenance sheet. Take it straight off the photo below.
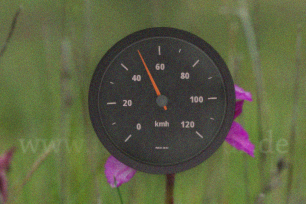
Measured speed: 50 km/h
